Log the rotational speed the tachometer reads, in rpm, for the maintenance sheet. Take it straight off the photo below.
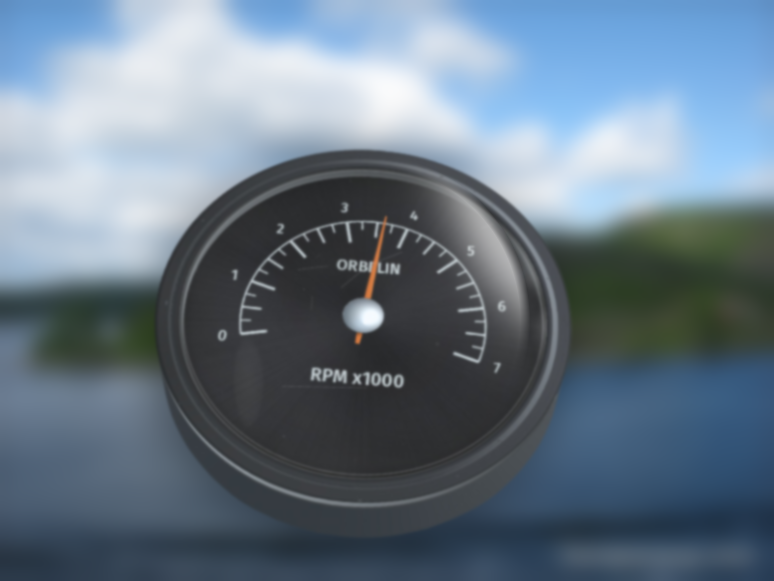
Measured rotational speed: 3625 rpm
